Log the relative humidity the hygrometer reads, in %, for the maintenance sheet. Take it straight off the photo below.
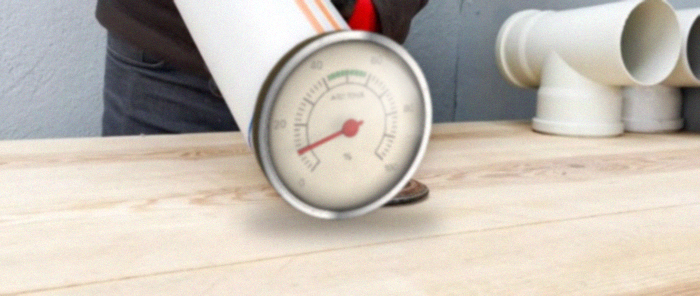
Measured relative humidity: 10 %
